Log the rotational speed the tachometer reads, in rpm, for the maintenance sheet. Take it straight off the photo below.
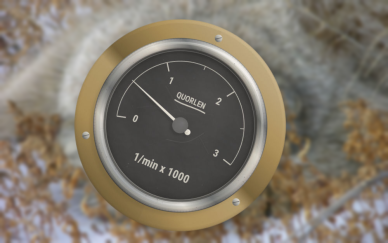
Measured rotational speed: 500 rpm
